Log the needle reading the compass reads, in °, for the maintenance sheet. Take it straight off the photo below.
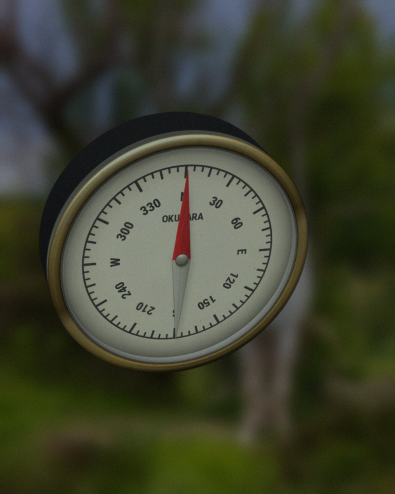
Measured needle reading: 0 °
